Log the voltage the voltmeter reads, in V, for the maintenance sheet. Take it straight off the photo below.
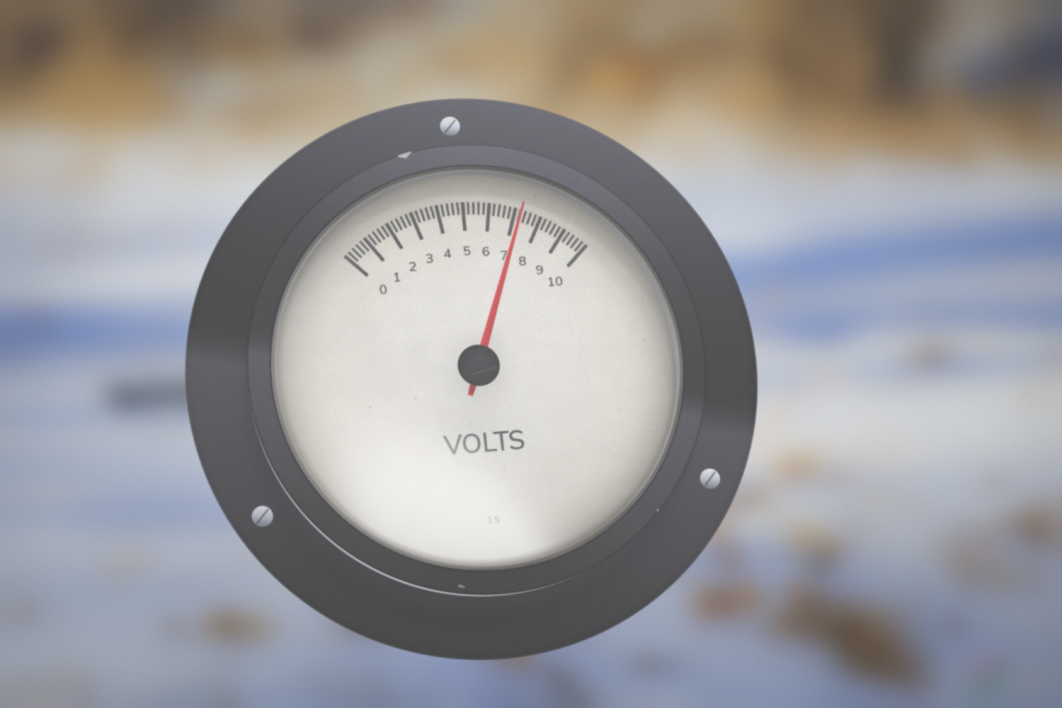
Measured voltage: 7.2 V
